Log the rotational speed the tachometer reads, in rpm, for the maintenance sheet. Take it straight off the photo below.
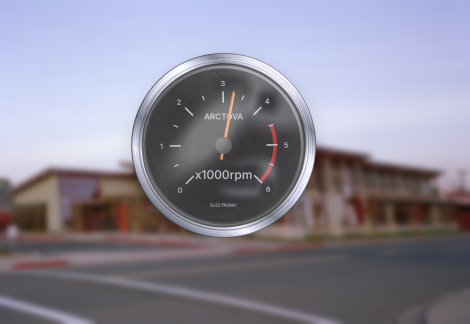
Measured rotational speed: 3250 rpm
